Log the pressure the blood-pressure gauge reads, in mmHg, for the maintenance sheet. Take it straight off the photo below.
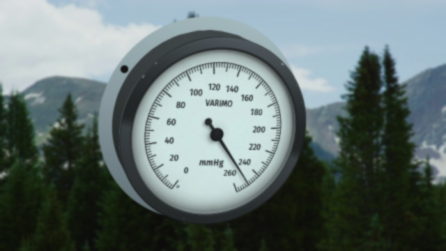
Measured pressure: 250 mmHg
